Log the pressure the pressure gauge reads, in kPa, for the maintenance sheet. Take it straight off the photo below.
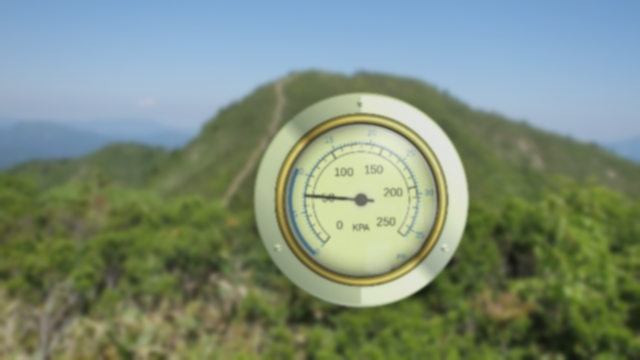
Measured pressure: 50 kPa
